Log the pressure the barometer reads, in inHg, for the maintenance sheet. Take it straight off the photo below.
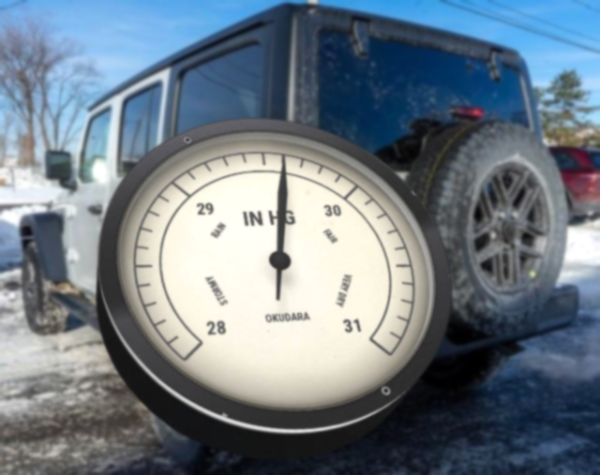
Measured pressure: 29.6 inHg
